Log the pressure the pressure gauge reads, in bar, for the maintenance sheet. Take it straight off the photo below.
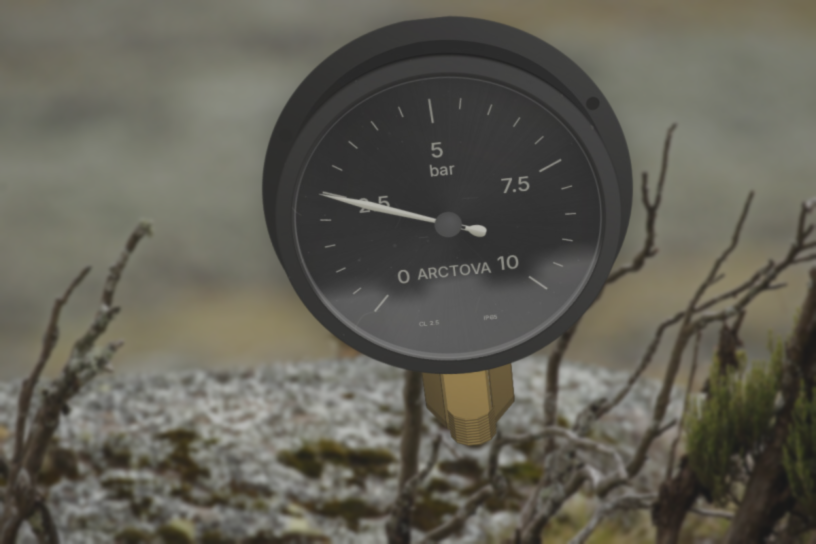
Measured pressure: 2.5 bar
